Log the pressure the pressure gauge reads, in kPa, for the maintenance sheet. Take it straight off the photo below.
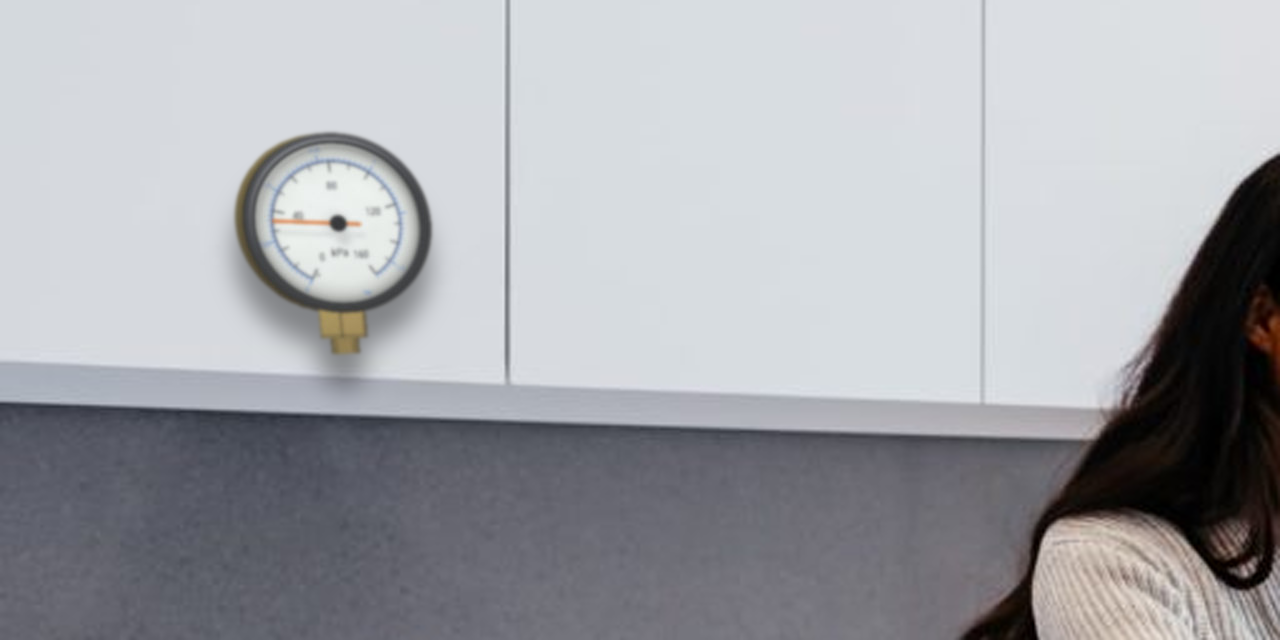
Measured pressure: 35 kPa
